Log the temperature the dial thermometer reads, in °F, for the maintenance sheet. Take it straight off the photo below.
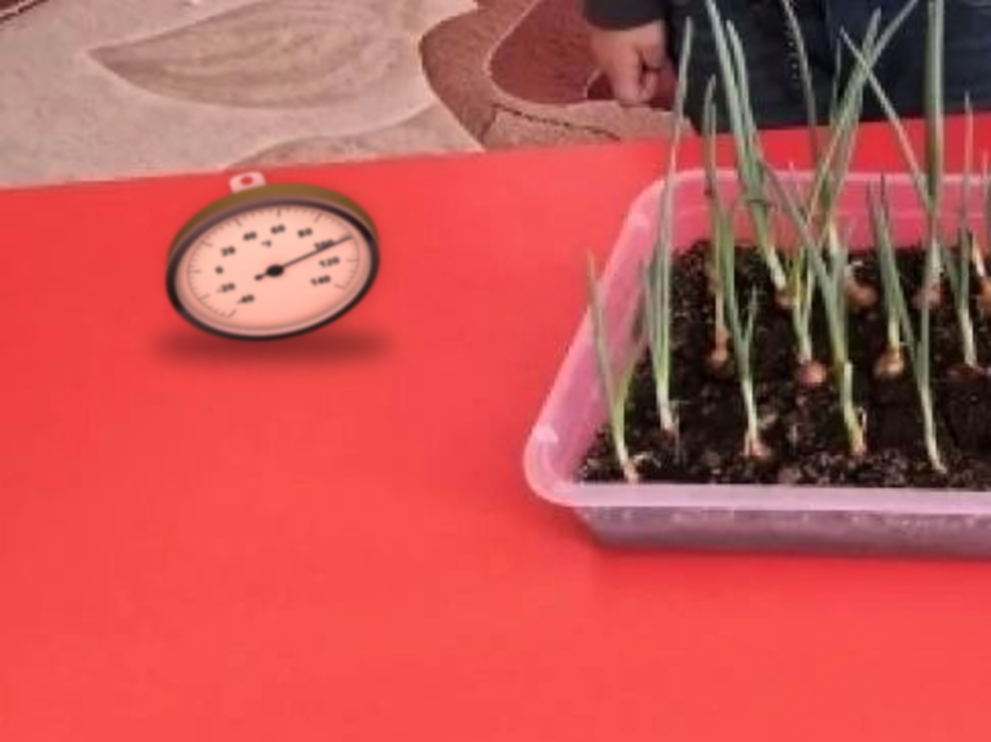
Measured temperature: 100 °F
